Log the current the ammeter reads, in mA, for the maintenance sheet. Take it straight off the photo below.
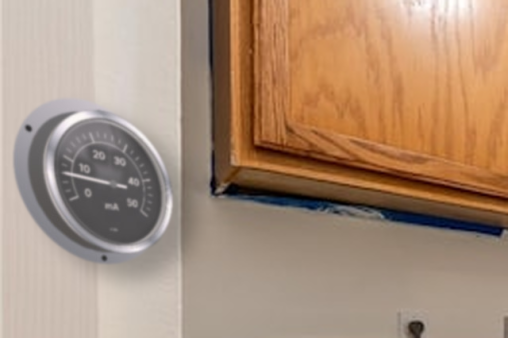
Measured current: 6 mA
